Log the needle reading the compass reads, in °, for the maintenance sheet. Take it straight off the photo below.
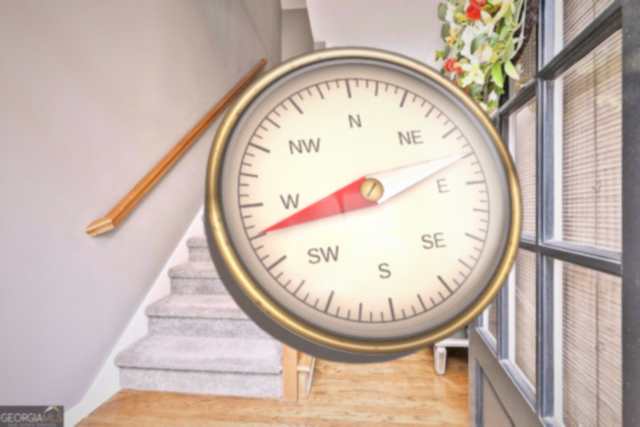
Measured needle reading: 255 °
